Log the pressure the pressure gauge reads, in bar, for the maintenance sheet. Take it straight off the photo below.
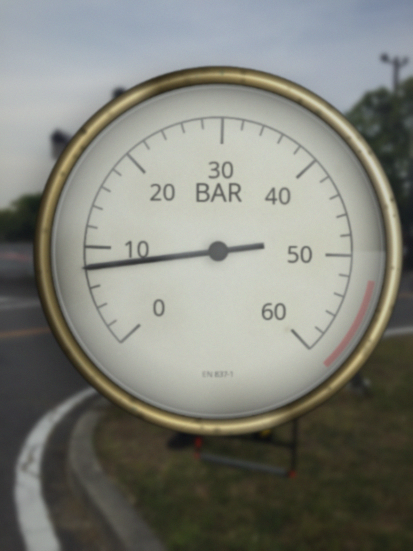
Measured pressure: 8 bar
